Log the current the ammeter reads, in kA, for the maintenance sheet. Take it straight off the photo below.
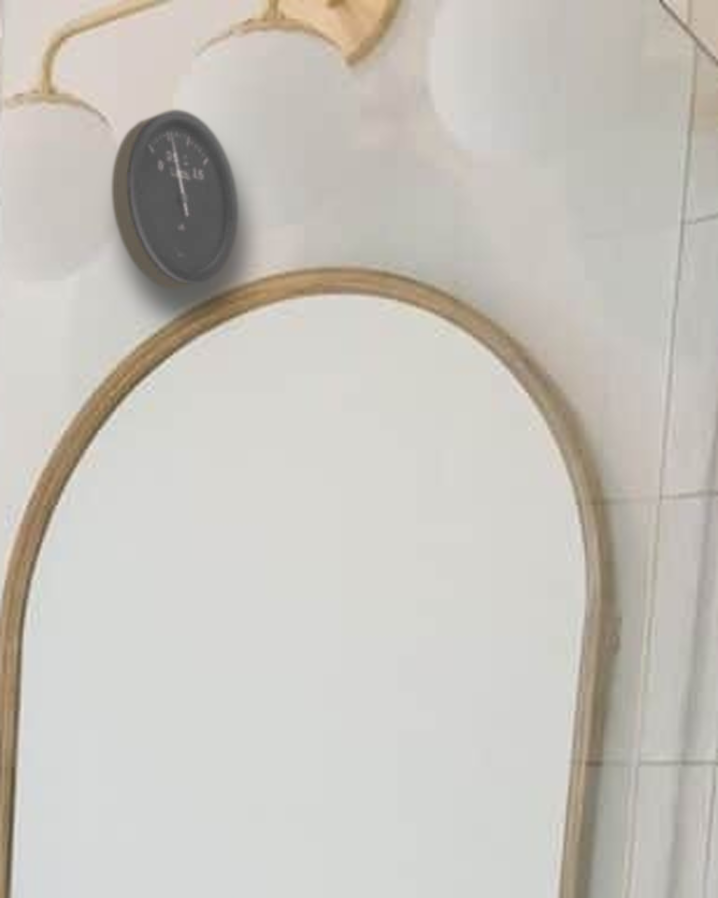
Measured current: 0.5 kA
